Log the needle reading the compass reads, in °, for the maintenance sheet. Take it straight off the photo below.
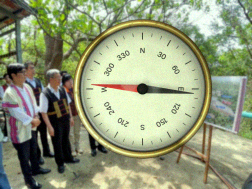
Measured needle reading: 275 °
